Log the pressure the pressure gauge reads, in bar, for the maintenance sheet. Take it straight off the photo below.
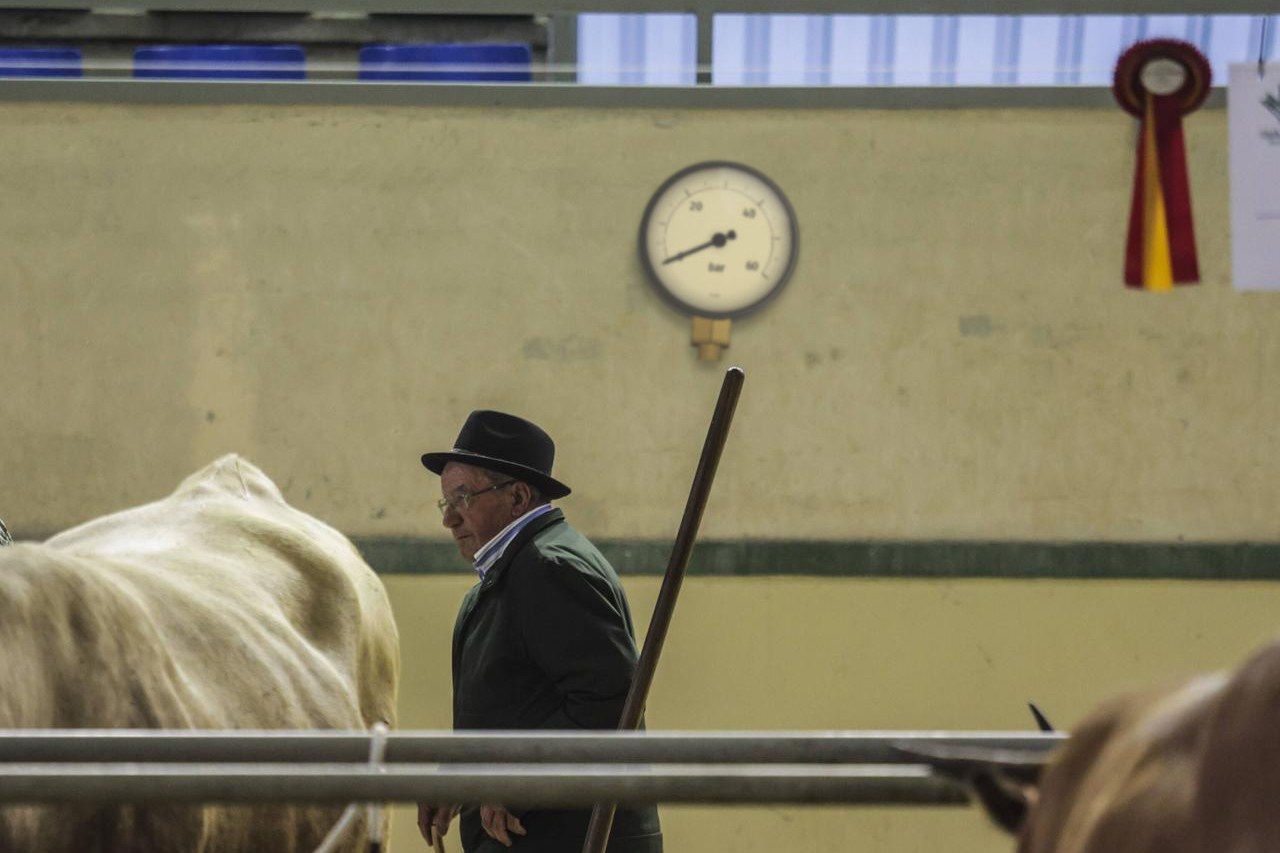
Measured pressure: 0 bar
